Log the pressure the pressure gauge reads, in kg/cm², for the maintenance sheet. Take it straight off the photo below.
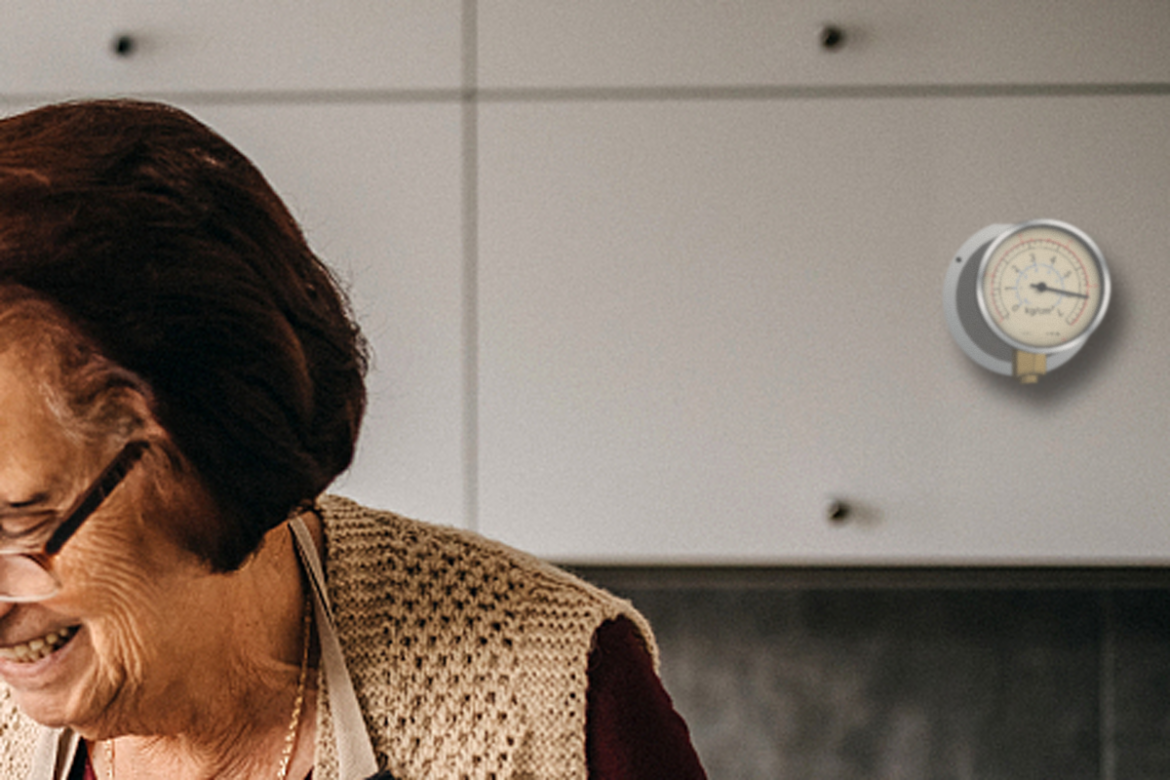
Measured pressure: 6 kg/cm²
